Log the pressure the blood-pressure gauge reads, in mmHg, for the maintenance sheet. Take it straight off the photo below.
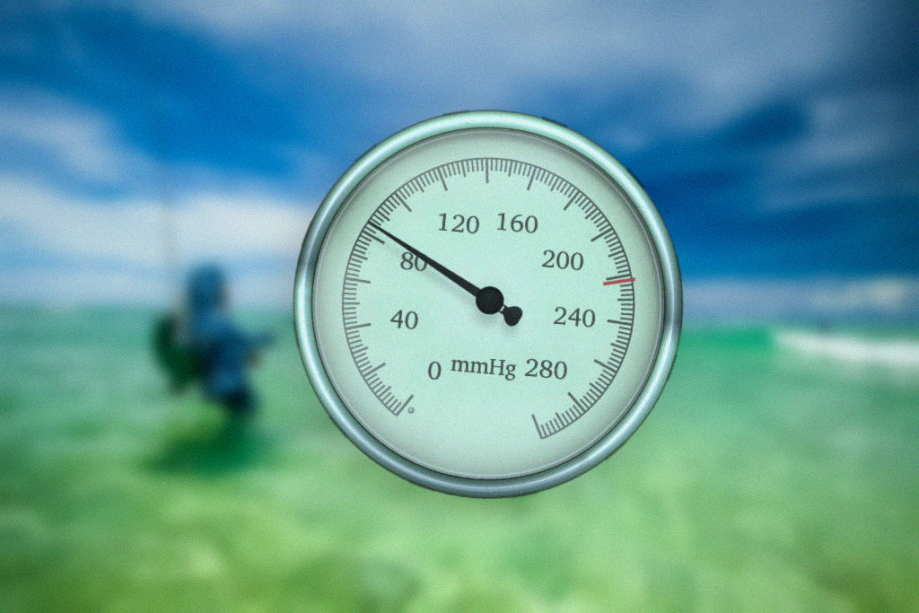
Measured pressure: 84 mmHg
